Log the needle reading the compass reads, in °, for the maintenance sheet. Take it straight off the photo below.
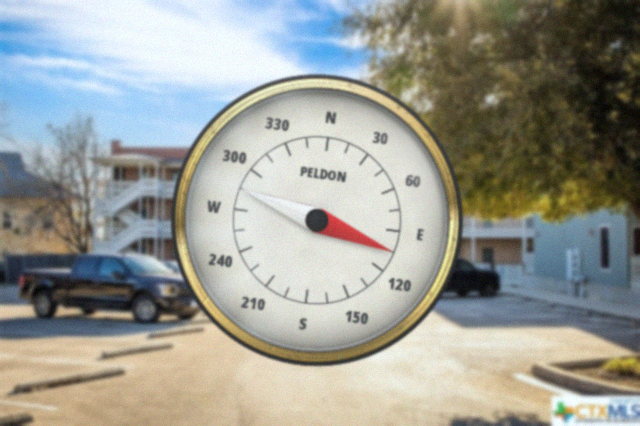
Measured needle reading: 105 °
